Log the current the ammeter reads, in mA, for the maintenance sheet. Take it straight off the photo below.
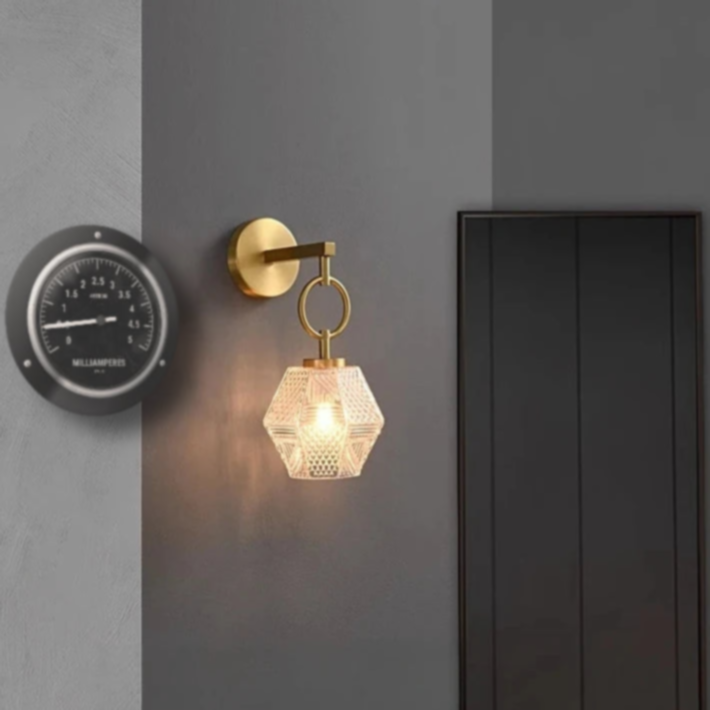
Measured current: 0.5 mA
